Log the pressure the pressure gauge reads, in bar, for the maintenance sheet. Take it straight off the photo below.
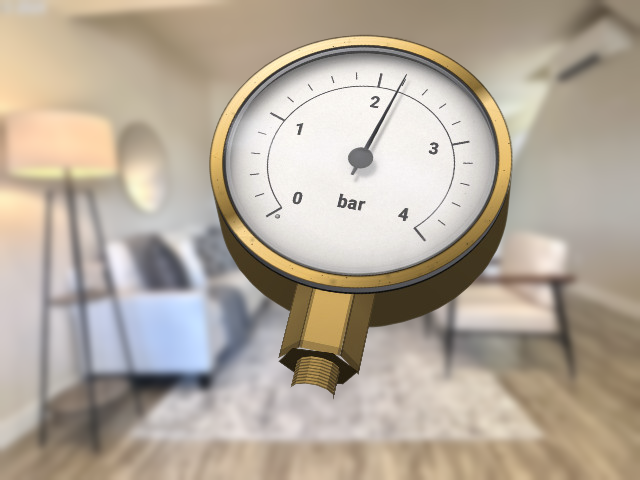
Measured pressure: 2.2 bar
